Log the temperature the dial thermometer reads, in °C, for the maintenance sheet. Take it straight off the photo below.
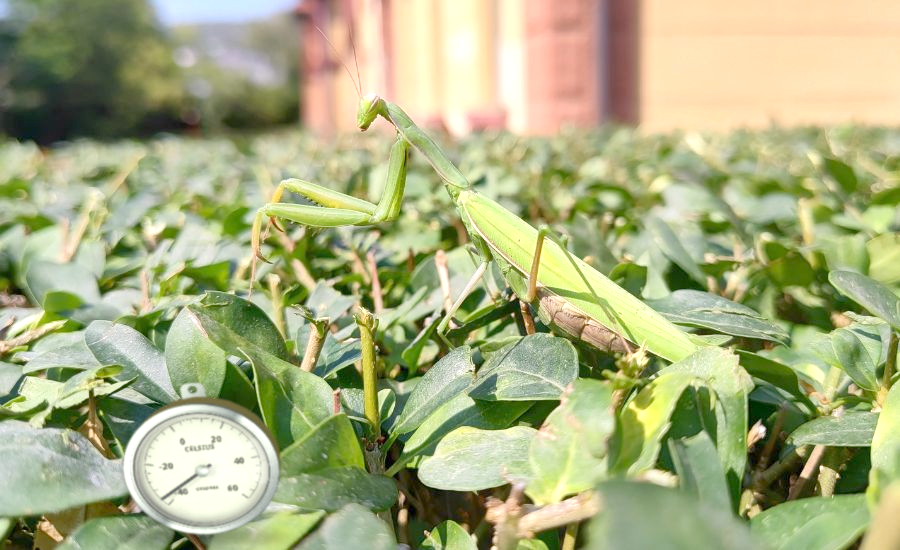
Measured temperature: -36 °C
